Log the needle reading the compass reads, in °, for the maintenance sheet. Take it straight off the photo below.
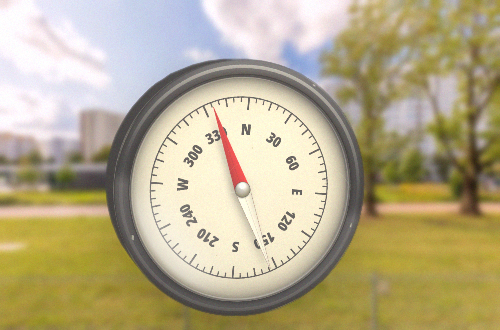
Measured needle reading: 335 °
